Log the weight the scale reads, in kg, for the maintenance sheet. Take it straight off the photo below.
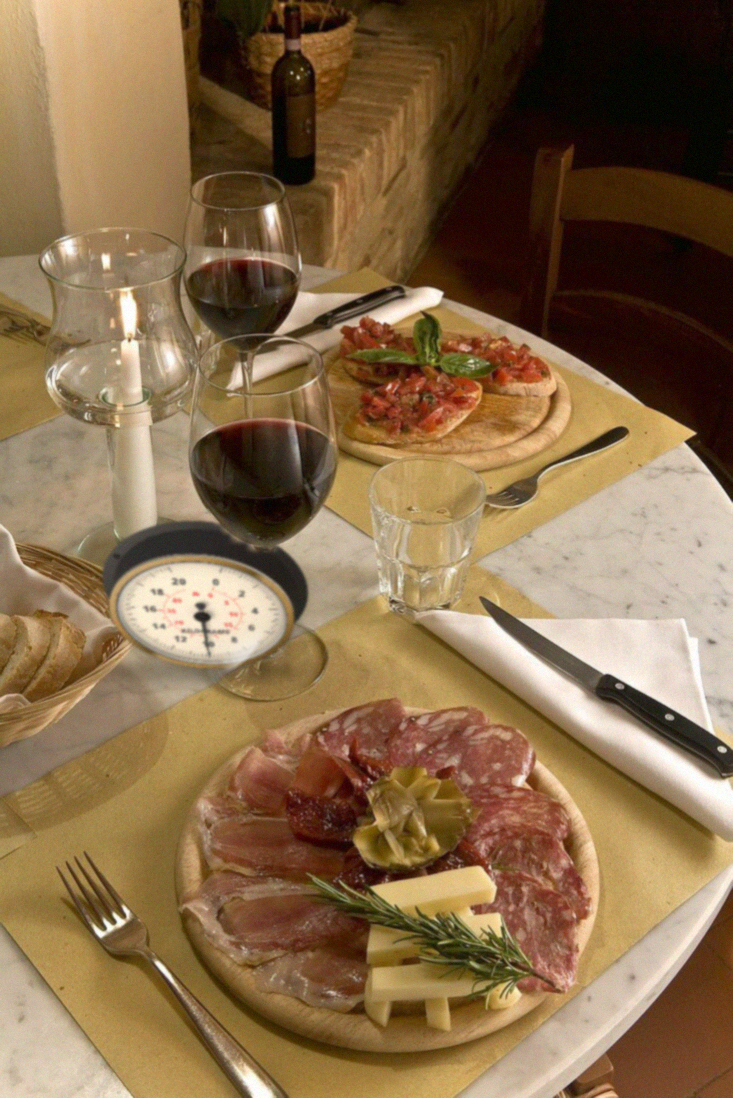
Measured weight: 10 kg
